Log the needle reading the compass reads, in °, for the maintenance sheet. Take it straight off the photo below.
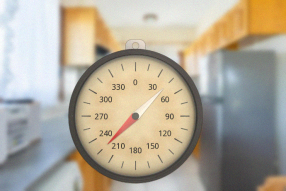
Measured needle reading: 225 °
